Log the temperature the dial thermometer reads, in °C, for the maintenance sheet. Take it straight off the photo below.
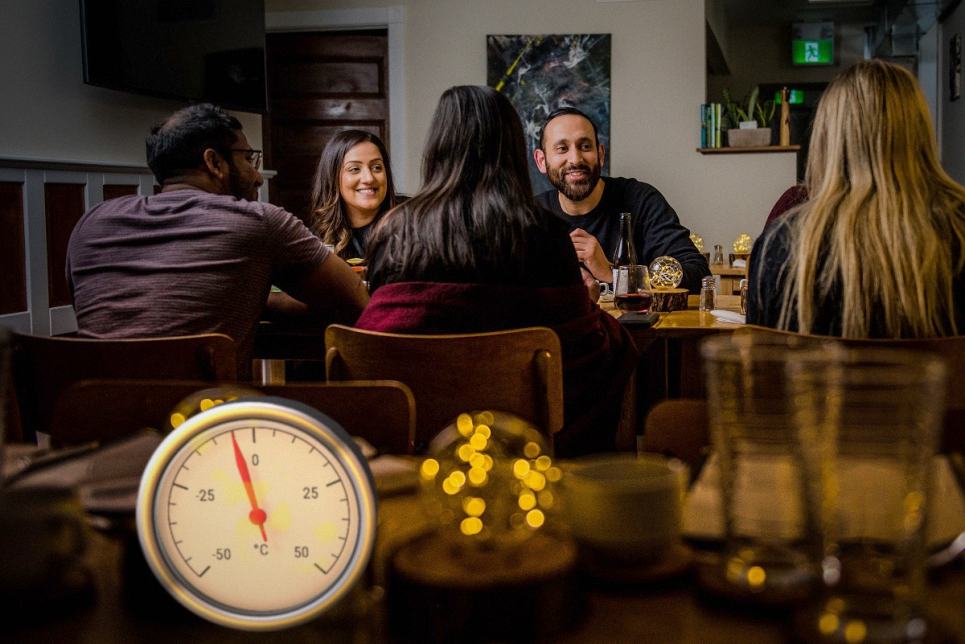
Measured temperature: -5 °C
